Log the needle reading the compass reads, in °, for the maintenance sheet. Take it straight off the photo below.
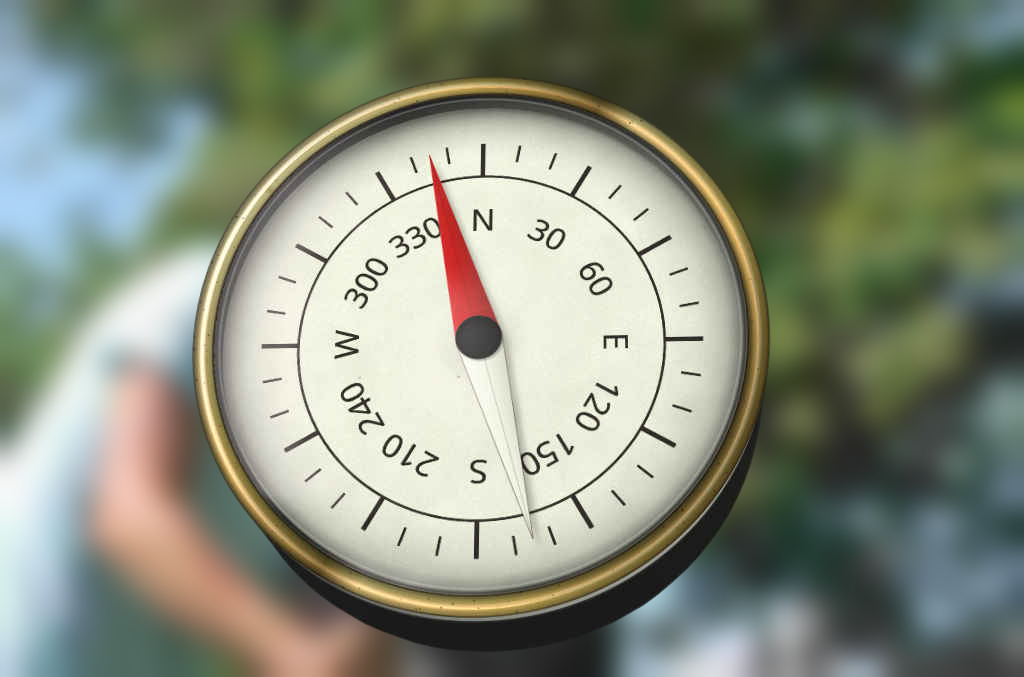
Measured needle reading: 345 °
